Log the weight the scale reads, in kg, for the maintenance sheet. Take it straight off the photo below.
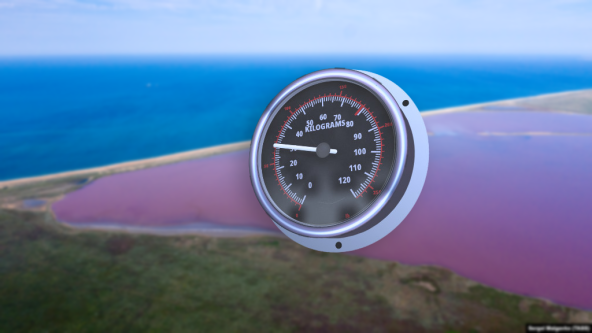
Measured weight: 30 kg
